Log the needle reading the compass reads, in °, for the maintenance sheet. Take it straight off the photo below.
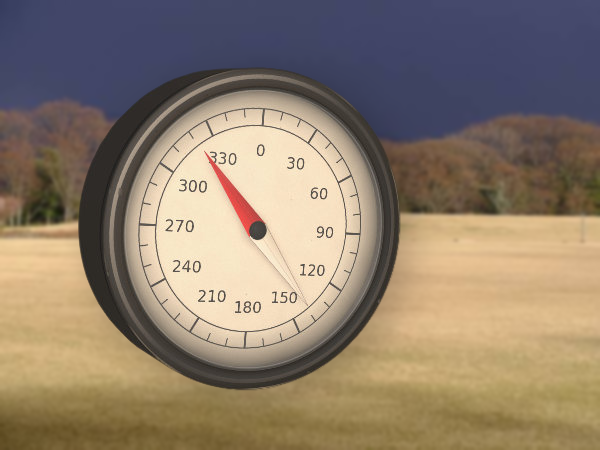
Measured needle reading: 320 °
